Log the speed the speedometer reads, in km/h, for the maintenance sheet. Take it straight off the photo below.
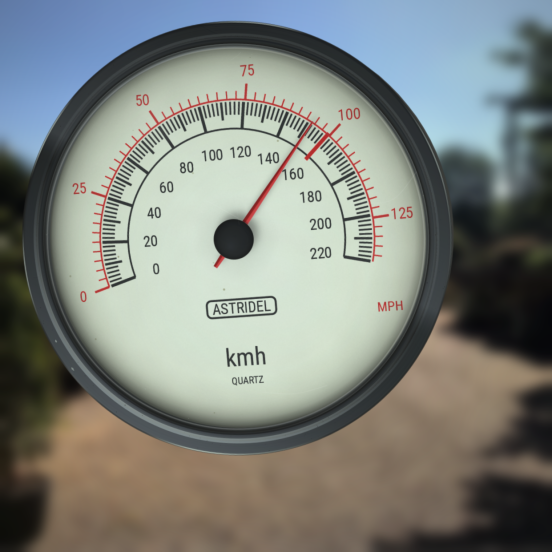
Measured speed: 152 km/h
